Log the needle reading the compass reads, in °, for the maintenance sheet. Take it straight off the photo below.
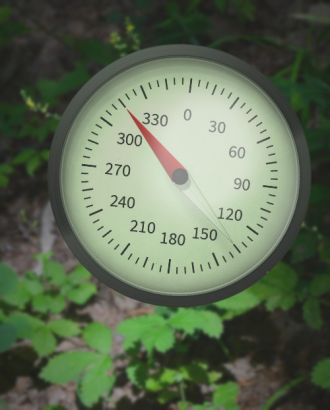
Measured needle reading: 315 °
